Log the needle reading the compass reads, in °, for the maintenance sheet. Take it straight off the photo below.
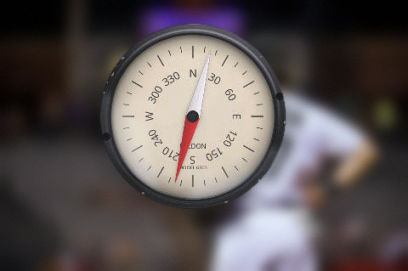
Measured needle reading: 195 °
